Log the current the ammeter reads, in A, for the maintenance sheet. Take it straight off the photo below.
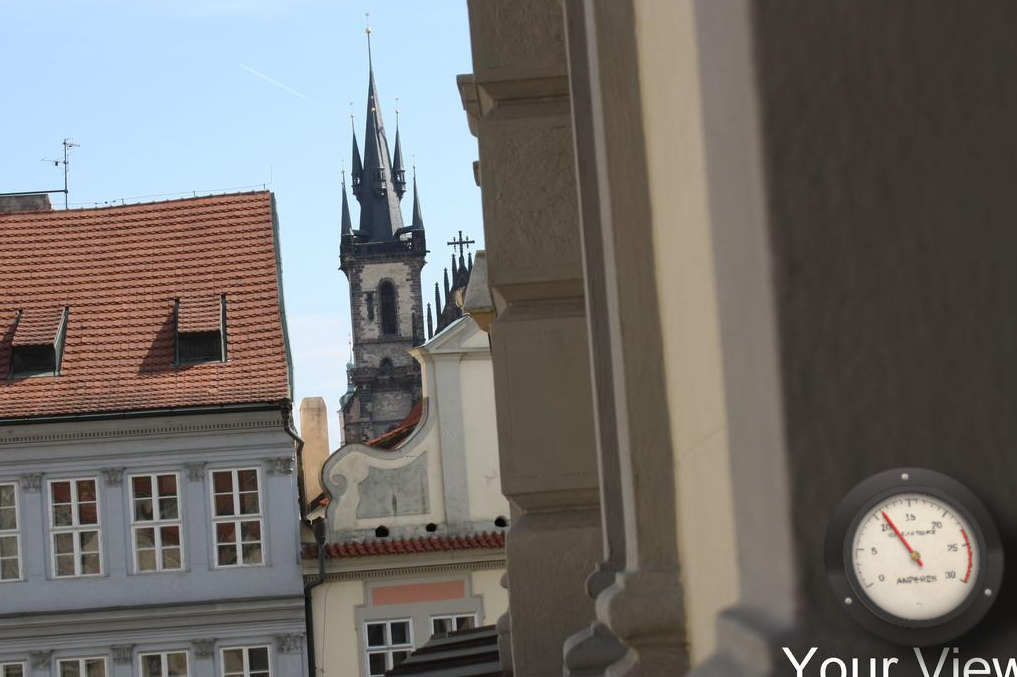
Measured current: 11 A
